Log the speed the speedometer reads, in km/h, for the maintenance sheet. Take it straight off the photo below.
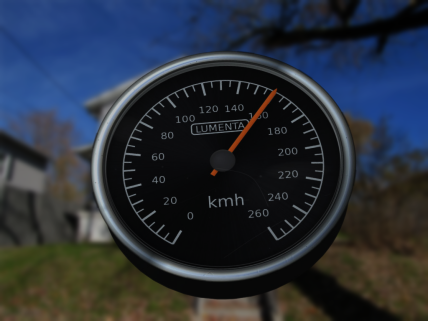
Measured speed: 160 km/h
